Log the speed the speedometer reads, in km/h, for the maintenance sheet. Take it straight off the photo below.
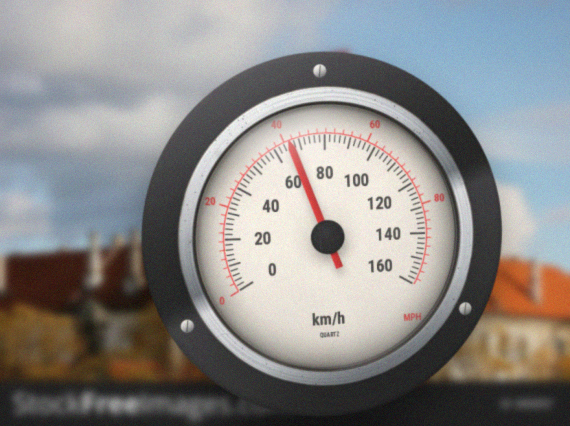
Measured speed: 66 km/h
